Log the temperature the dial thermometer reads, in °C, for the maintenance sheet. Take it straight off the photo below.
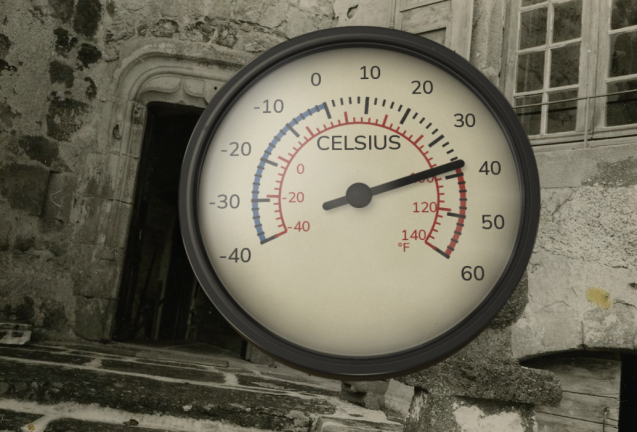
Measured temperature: 38 °C
